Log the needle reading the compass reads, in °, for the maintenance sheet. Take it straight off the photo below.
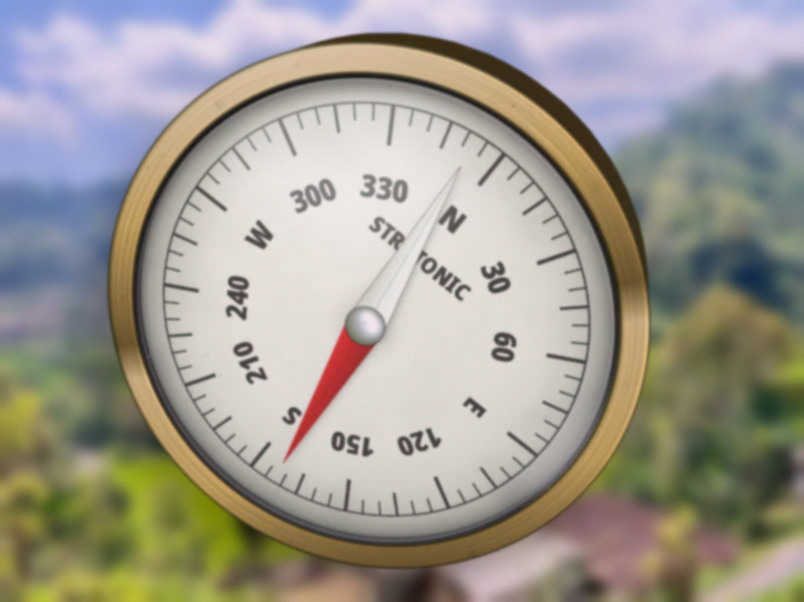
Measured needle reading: 172.5 °
